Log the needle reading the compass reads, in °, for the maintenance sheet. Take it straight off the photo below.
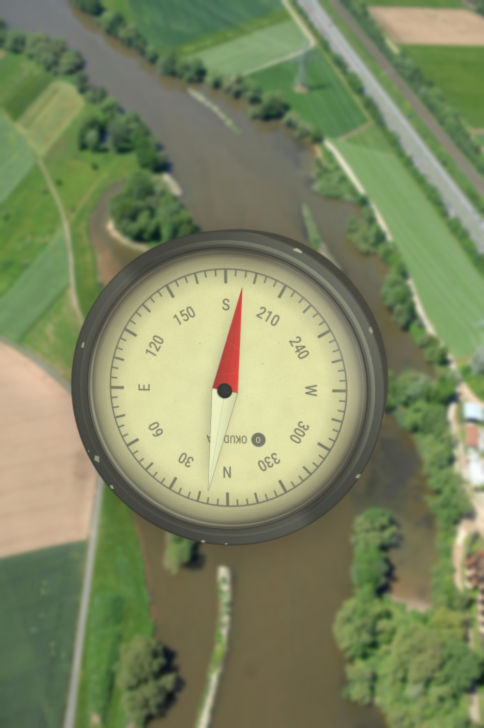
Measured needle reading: 190 °
